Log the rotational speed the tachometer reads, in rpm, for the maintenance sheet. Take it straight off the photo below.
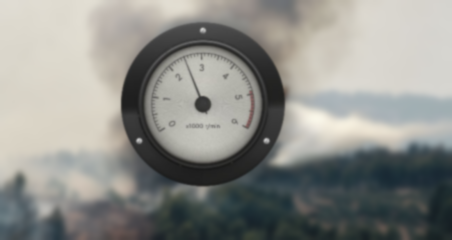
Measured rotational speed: 2500 rpm
